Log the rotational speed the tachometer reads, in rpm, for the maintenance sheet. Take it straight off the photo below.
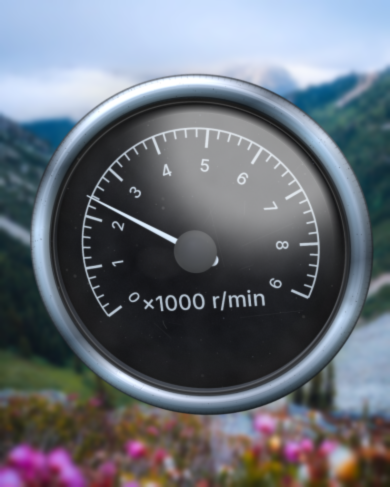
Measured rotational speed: 2400 rpm
